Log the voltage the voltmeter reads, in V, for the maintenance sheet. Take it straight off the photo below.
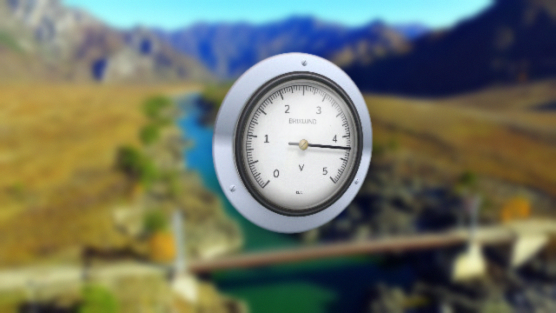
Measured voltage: 4.25 V
